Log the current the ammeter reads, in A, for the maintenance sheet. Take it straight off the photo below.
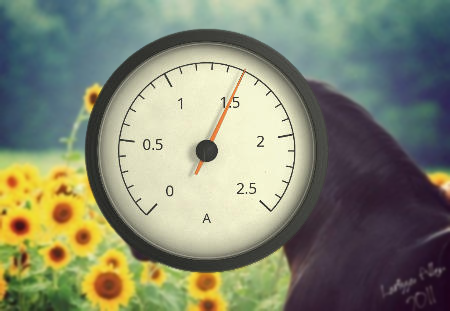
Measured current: 1.5 A
